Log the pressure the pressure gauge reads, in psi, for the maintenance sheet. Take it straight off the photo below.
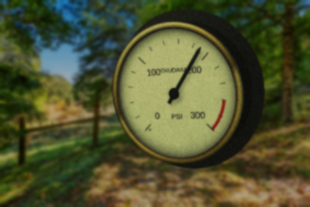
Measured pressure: 190 psi
